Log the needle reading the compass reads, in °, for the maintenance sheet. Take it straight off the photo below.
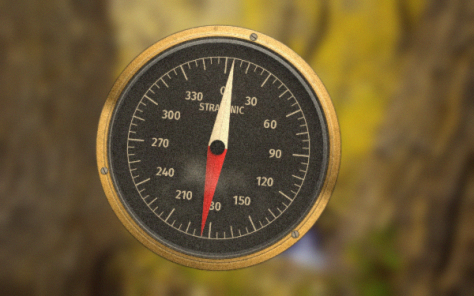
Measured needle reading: 185 °
